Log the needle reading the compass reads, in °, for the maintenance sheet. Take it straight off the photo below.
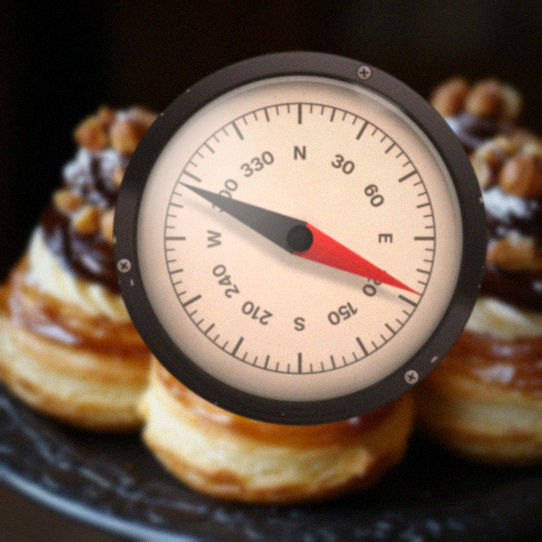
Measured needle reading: 115 °
